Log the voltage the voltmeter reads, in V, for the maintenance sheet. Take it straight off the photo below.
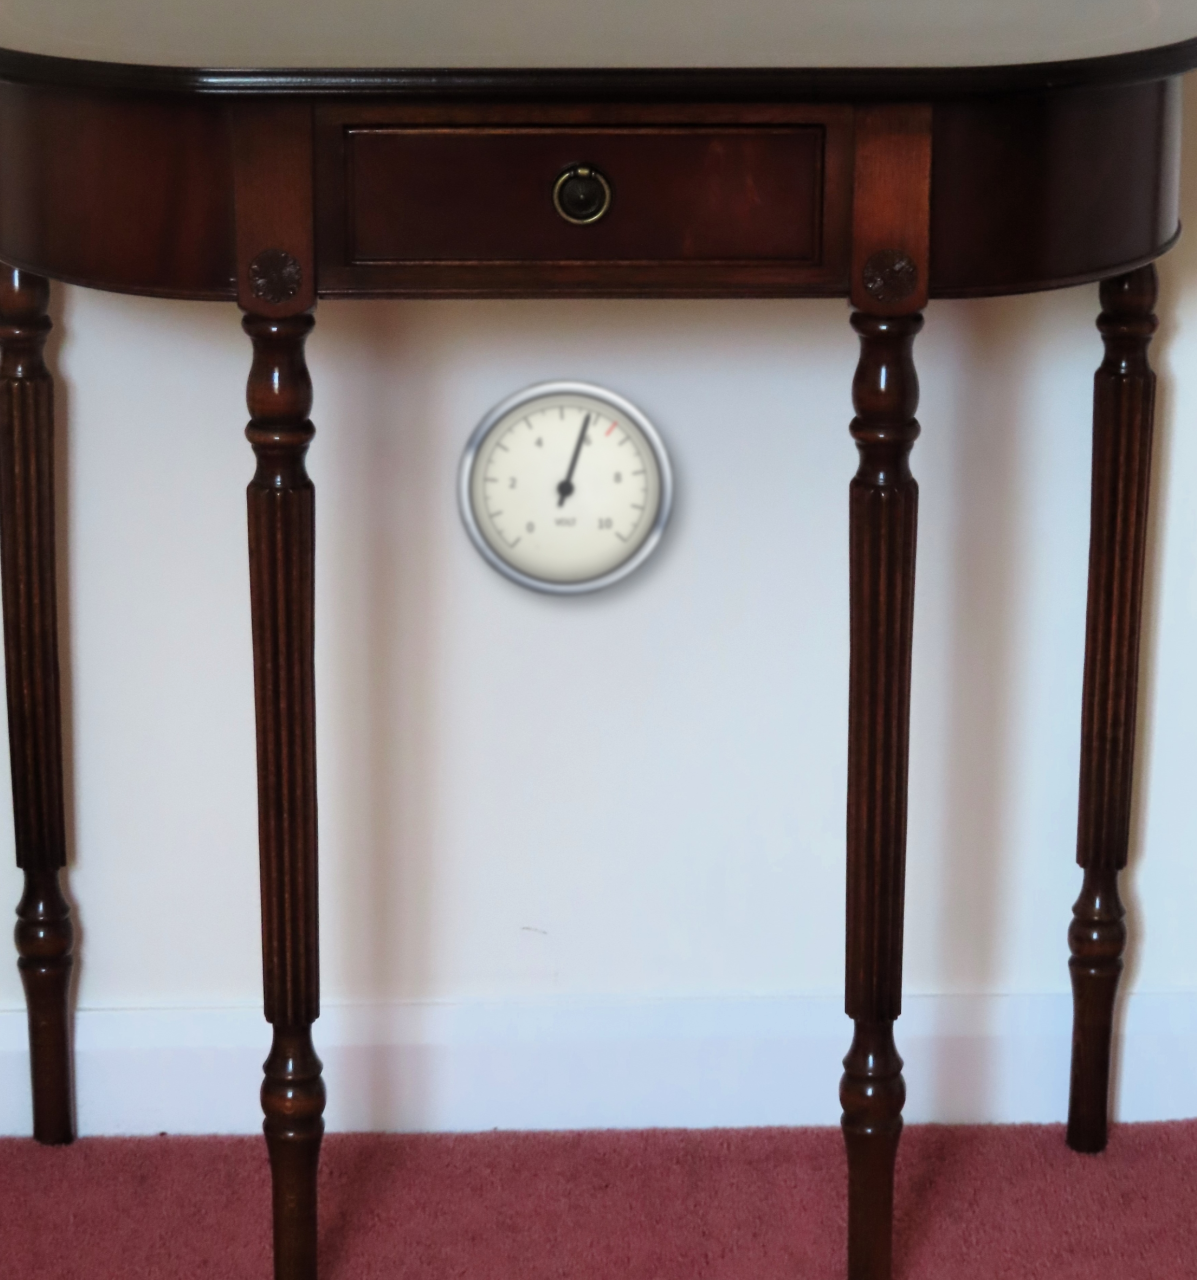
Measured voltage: 5.75 V
